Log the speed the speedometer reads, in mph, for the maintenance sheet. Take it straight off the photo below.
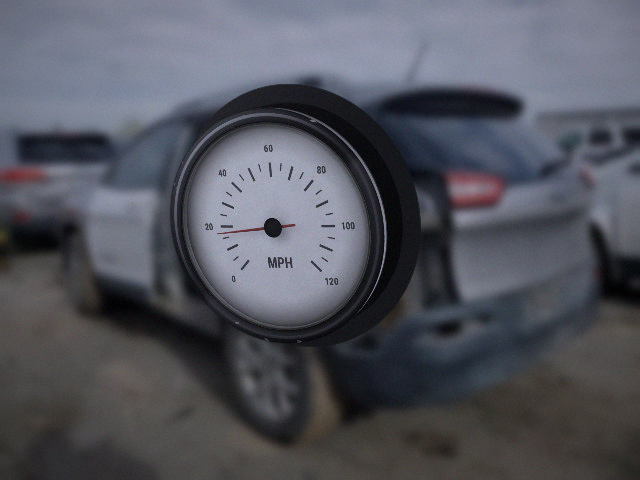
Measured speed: 17.5 mph
